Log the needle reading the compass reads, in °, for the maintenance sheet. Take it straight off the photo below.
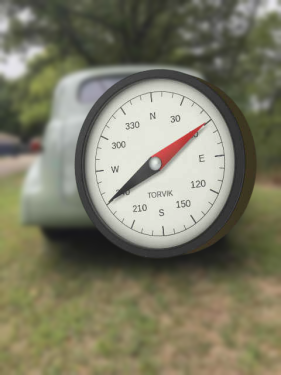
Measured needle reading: 60 °
